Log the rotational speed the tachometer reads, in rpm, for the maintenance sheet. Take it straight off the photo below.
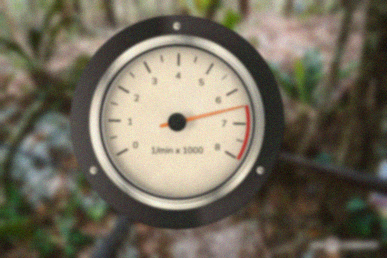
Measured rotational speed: 6500 rpm
